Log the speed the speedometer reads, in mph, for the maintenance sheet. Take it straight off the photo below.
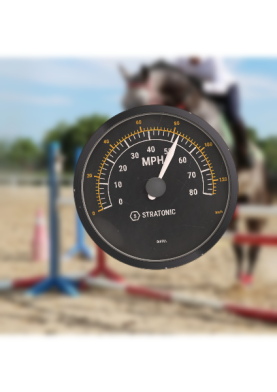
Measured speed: 52 mph
